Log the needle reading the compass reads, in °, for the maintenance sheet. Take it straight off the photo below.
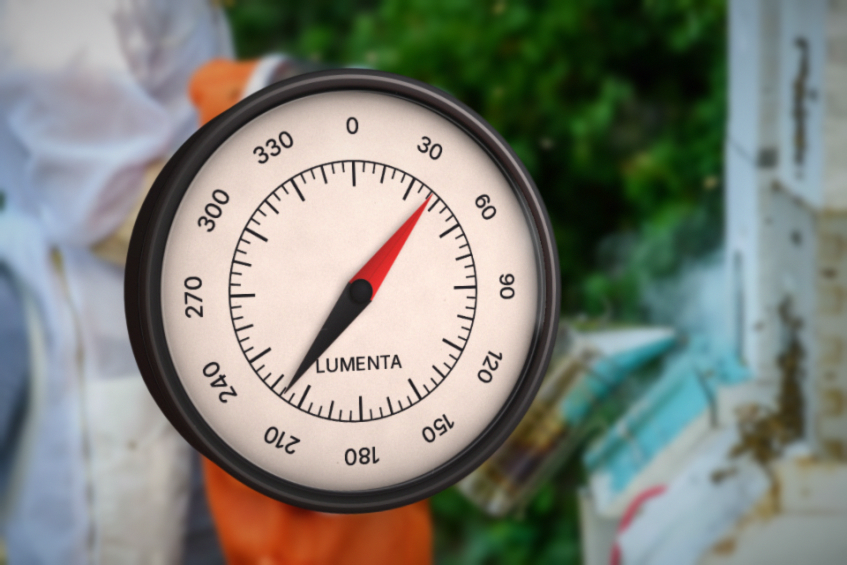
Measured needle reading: 40 °
